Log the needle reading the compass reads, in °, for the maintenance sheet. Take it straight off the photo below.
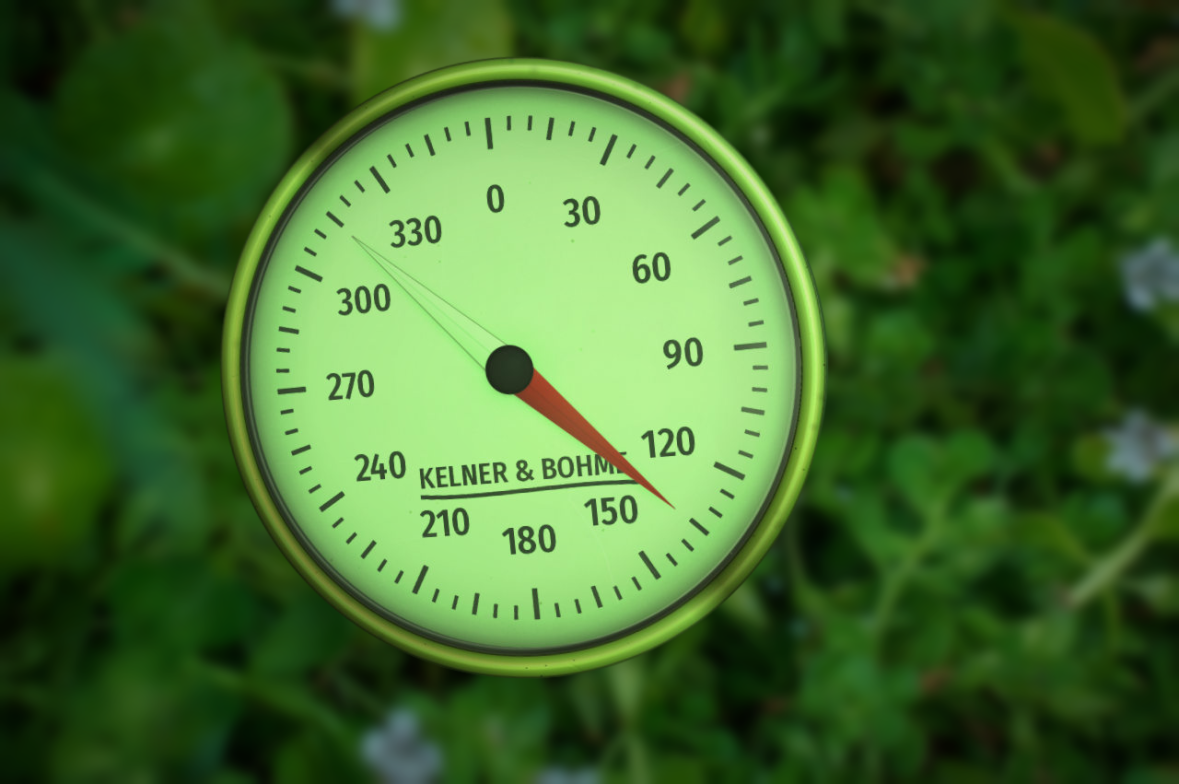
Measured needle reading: 135 °
